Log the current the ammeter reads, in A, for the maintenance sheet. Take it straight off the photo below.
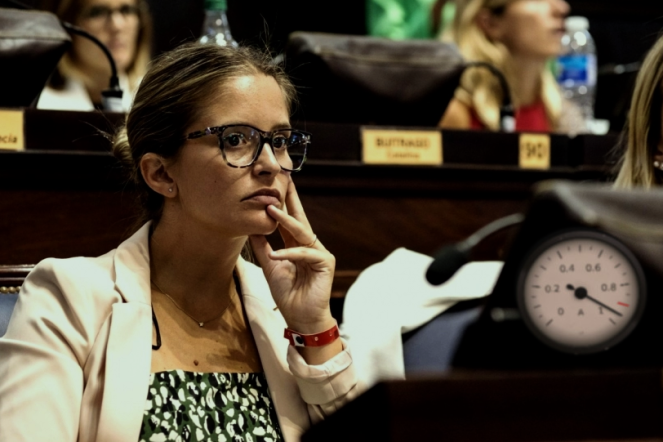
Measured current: 0.95 A
